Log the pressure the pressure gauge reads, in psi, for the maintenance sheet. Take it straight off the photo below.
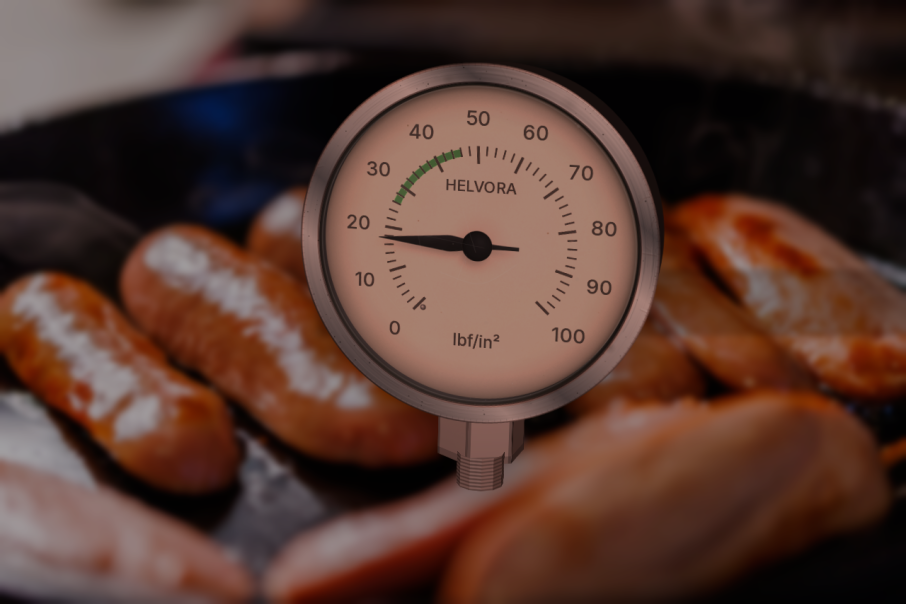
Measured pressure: 18 psi
